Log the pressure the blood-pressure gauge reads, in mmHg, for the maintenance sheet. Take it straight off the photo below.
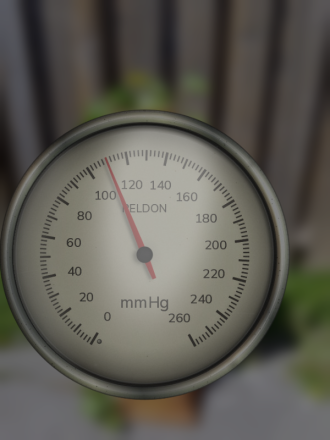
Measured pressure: 110 mmHg
